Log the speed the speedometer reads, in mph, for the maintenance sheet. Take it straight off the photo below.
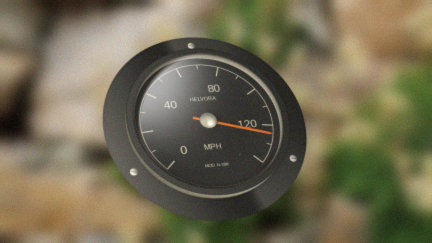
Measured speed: 125 mph
